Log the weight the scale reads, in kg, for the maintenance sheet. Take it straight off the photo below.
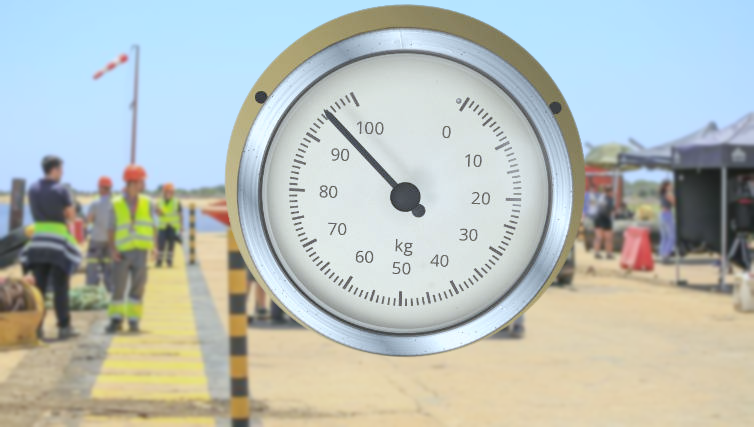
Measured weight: 95 kg
